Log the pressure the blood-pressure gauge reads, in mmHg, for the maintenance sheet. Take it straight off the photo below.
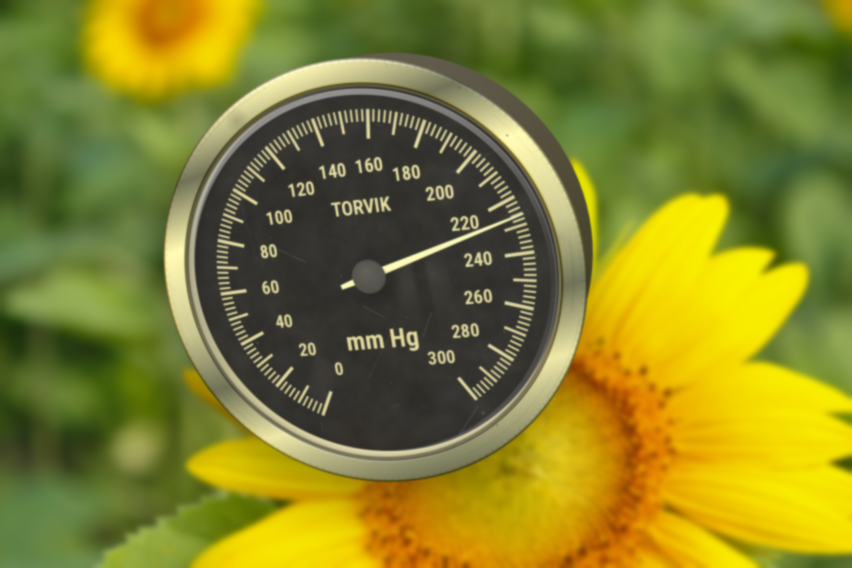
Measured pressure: 226 mmHg
